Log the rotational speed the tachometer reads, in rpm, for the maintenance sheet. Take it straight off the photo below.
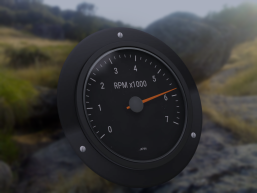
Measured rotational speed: 5800 rpm
